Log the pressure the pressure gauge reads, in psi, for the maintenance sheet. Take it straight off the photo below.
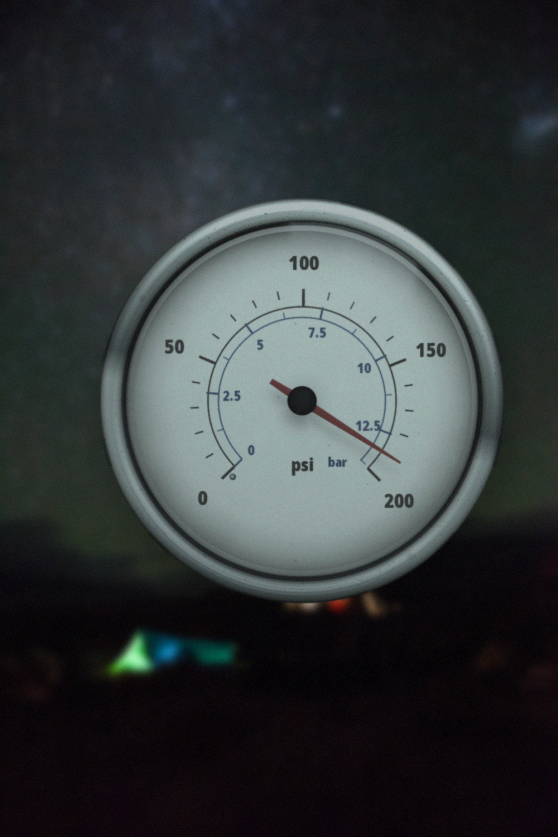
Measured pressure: 190 psi
